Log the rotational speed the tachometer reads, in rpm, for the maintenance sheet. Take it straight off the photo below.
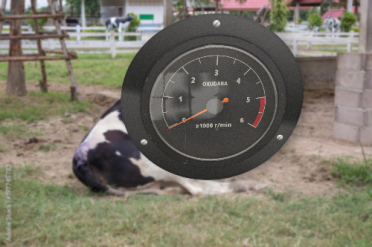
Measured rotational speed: 0 rpm
